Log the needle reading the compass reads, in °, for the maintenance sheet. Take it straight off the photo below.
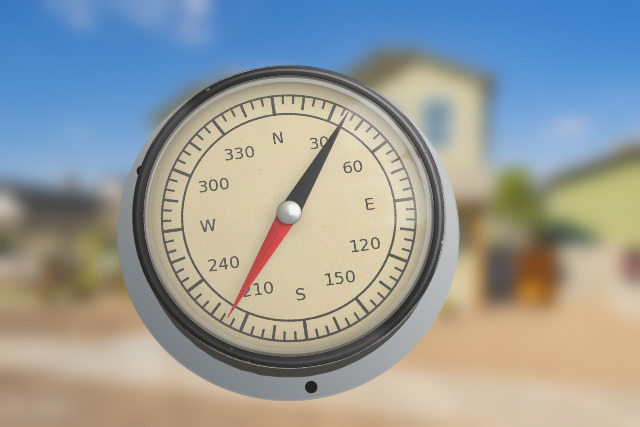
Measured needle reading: 217.5 °
